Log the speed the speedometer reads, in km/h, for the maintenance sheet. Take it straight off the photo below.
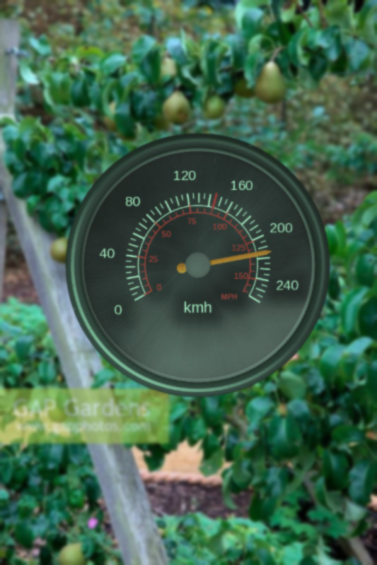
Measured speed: 215 km/h
